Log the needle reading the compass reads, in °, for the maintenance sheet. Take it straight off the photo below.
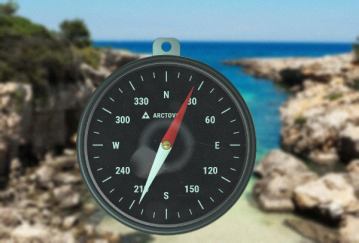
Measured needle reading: 25 °
